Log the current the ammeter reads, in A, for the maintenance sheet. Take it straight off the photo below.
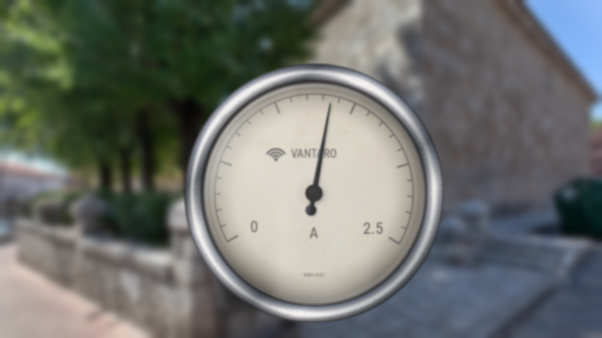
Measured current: 1.35 A
